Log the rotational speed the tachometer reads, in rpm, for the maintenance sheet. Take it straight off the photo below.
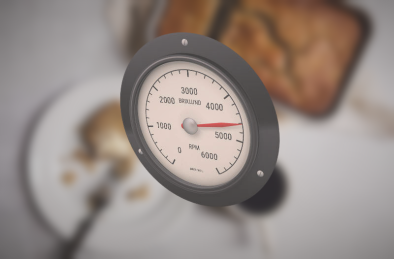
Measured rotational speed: 4600 rpm
